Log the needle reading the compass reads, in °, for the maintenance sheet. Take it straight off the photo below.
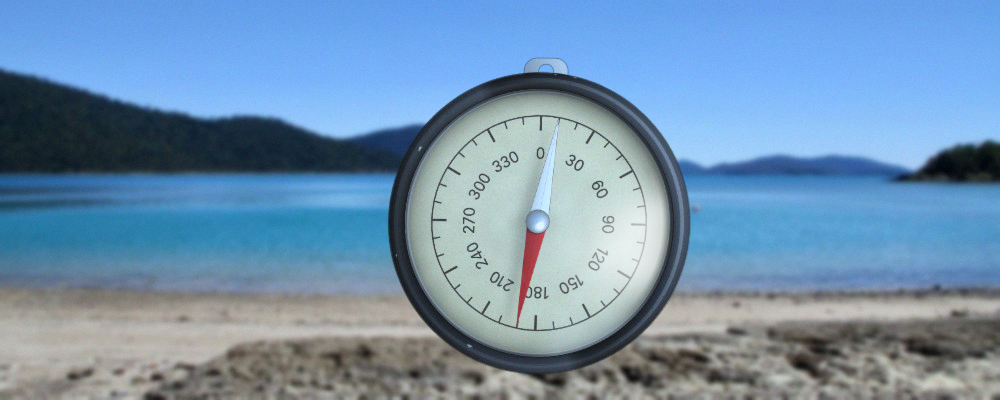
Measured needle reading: 190 °
